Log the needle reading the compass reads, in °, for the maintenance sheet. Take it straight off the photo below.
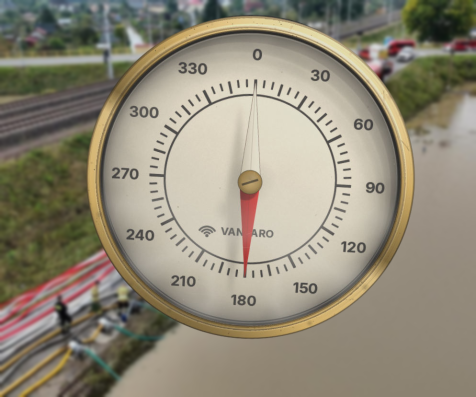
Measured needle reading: 180 °
